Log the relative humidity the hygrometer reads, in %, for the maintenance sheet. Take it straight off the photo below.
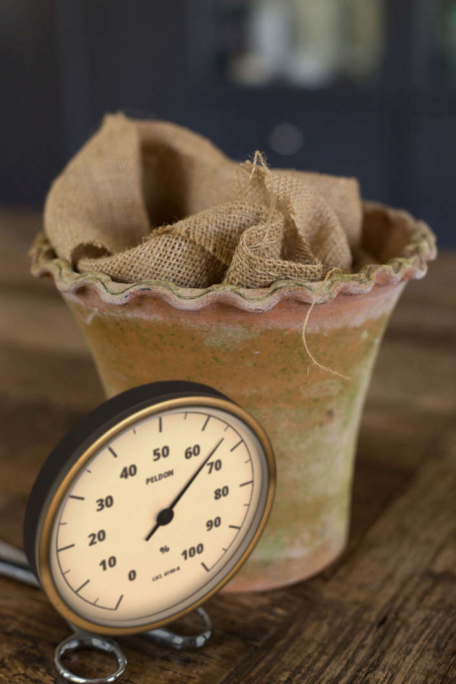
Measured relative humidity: 65 %
